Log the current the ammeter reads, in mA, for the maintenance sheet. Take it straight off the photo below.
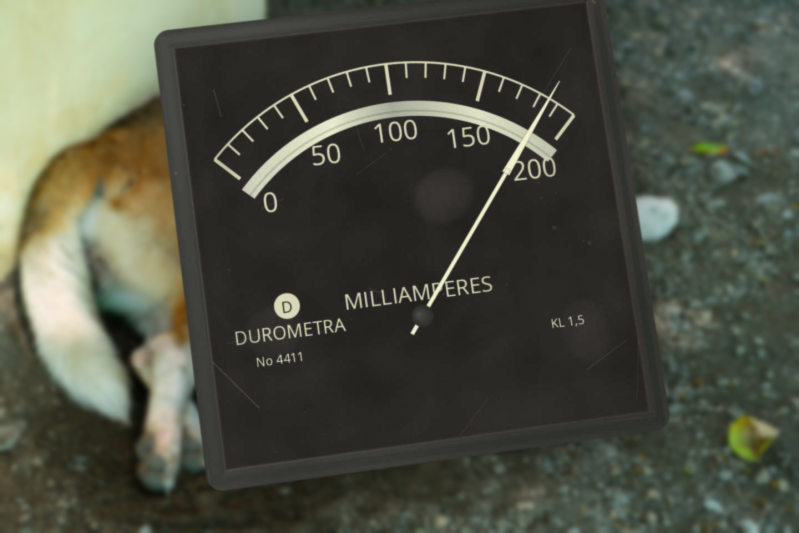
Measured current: 185 mA
